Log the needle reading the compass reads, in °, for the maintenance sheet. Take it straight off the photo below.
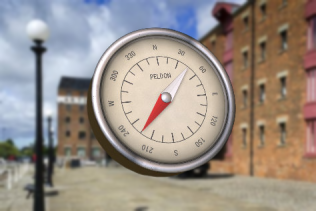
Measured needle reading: 225 °
